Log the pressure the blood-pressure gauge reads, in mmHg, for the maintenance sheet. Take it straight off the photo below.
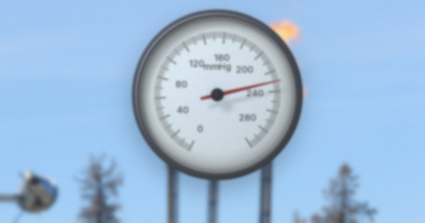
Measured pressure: 230 mmHg
